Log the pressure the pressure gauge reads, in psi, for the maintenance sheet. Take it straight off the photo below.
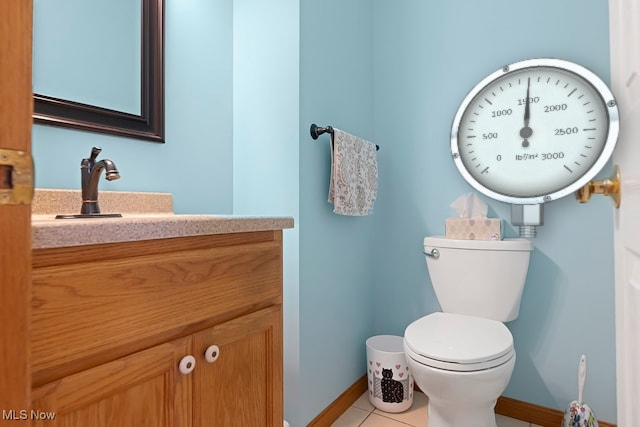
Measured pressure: 1500 psi
